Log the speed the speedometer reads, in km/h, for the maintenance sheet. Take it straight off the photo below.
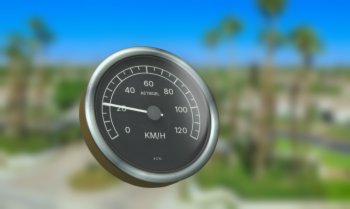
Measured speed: 20 km/h
